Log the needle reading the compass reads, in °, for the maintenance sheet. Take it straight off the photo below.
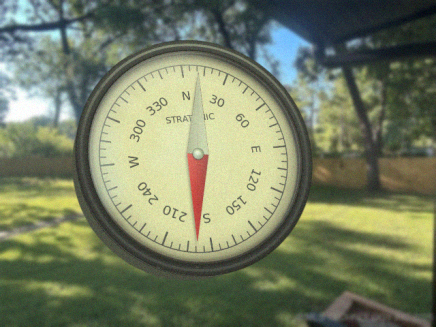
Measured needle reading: 190 °
